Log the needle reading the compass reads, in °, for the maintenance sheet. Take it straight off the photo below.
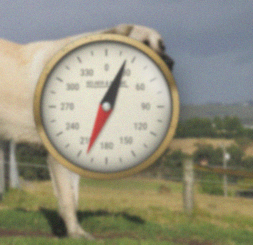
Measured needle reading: 202.5 °
